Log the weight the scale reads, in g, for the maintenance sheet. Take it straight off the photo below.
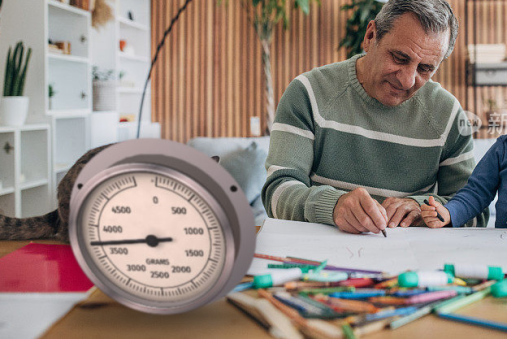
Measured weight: 3750 g
